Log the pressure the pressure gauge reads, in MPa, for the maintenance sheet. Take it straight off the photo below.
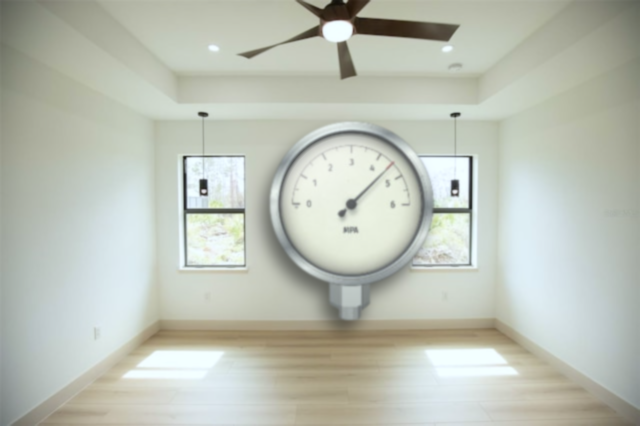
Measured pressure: 4.5 MPa
